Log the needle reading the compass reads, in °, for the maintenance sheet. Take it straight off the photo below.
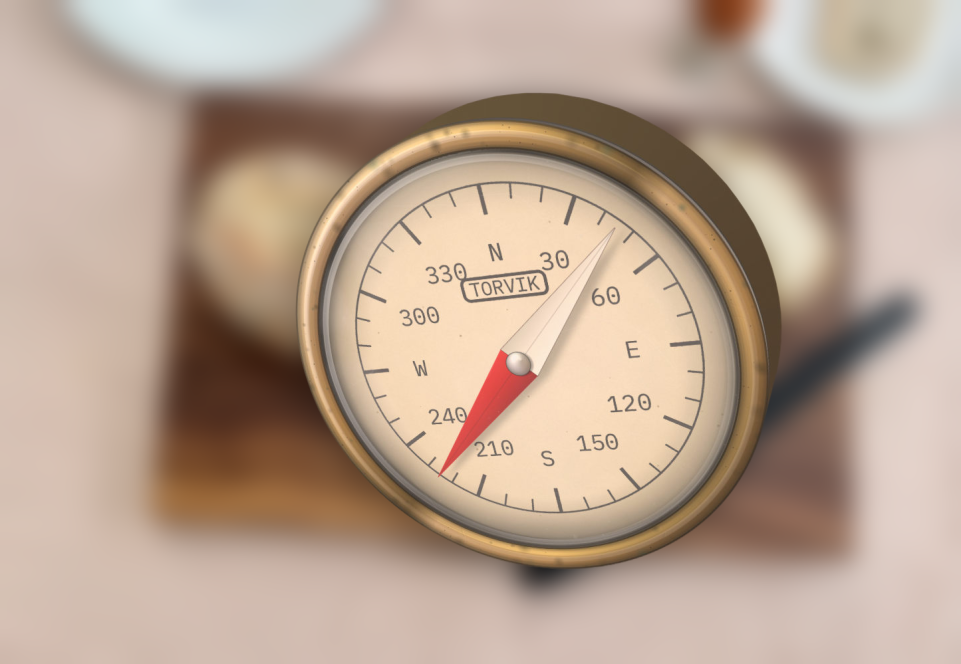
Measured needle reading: 225 °
